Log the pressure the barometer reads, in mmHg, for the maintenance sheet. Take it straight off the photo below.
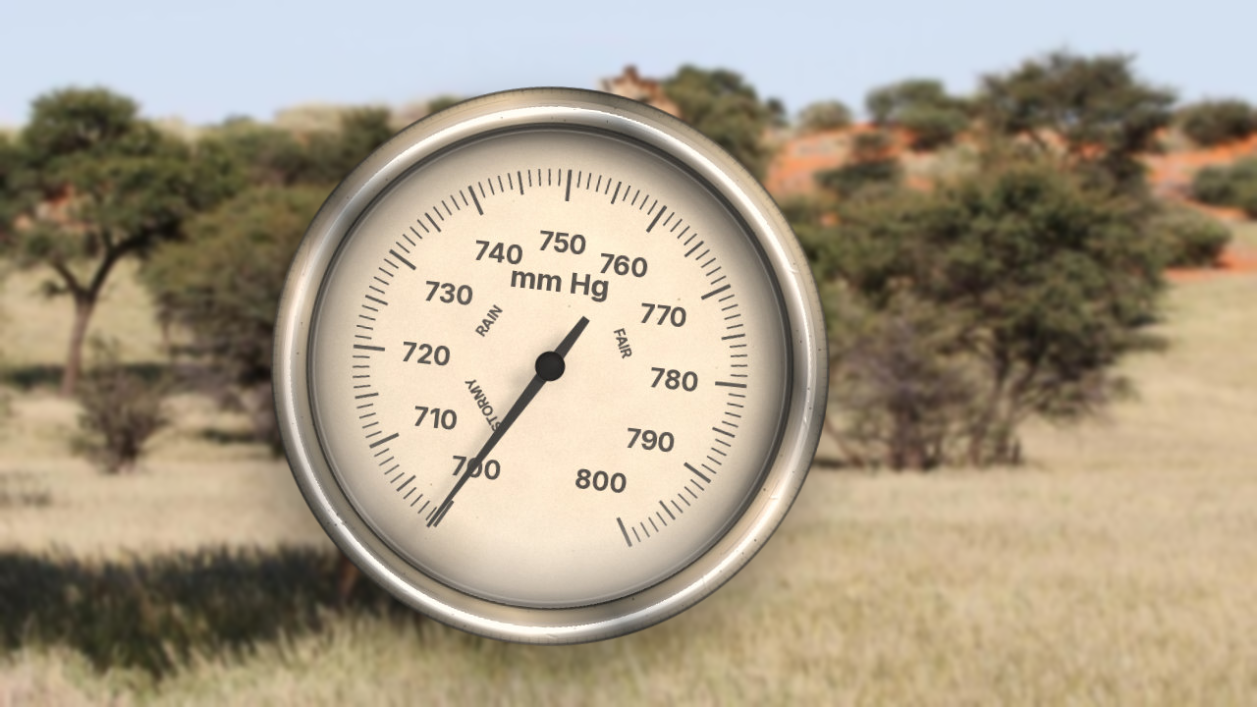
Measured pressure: 700.5 mmHg
